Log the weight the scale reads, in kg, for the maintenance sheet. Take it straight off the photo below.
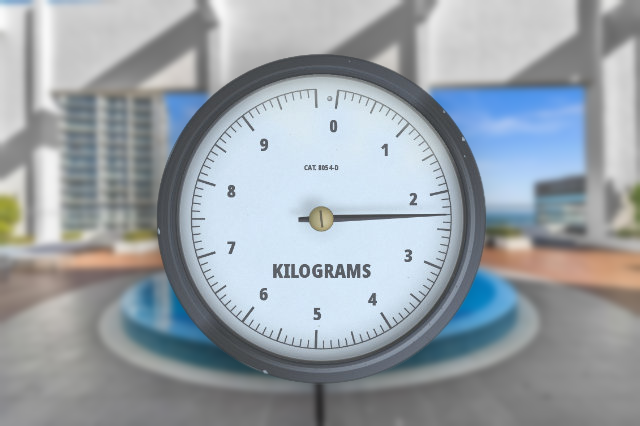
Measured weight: 2.3 kg
